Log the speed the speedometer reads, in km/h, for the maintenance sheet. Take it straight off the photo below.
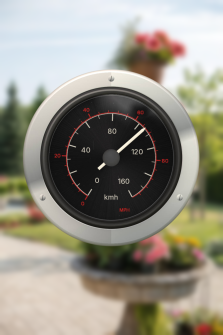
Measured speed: 105 km/h
